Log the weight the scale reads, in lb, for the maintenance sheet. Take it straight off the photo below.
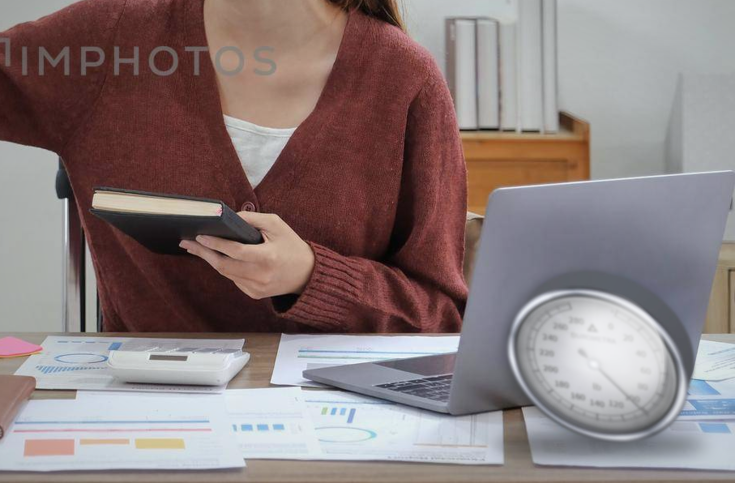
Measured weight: 100 lb
